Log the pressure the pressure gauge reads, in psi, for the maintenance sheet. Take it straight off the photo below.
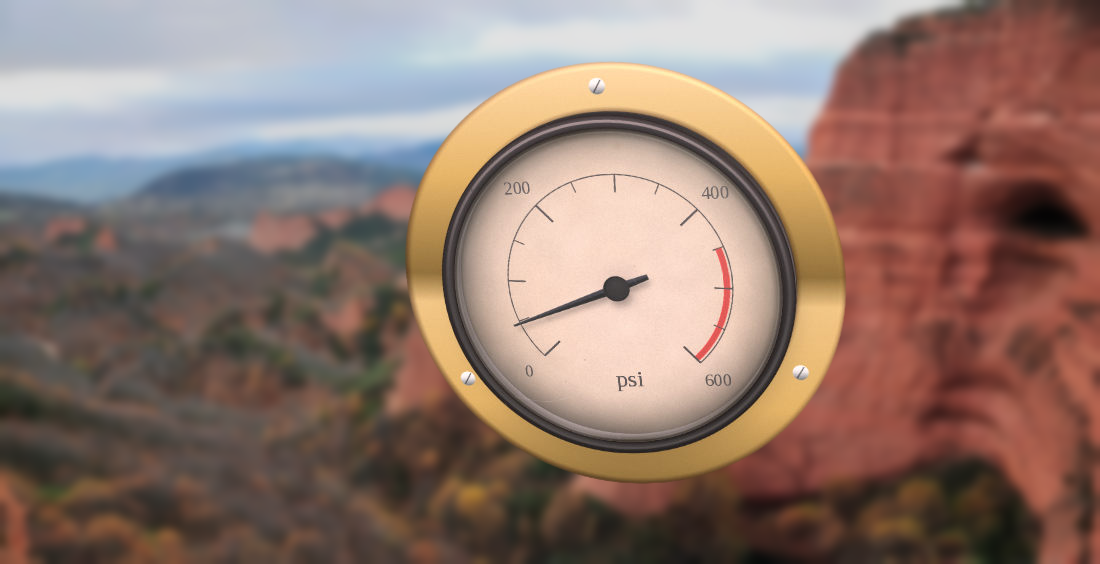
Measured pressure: 50 psi
